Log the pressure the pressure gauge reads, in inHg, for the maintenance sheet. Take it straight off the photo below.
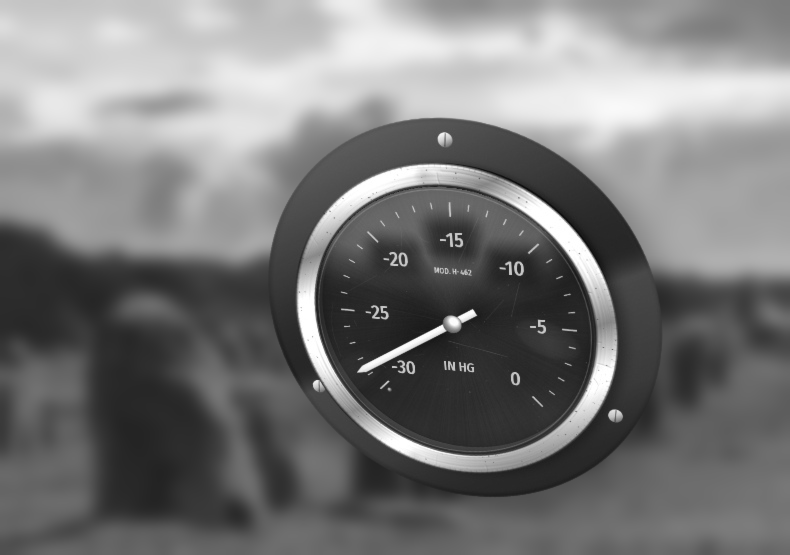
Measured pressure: -28.5 inHg
